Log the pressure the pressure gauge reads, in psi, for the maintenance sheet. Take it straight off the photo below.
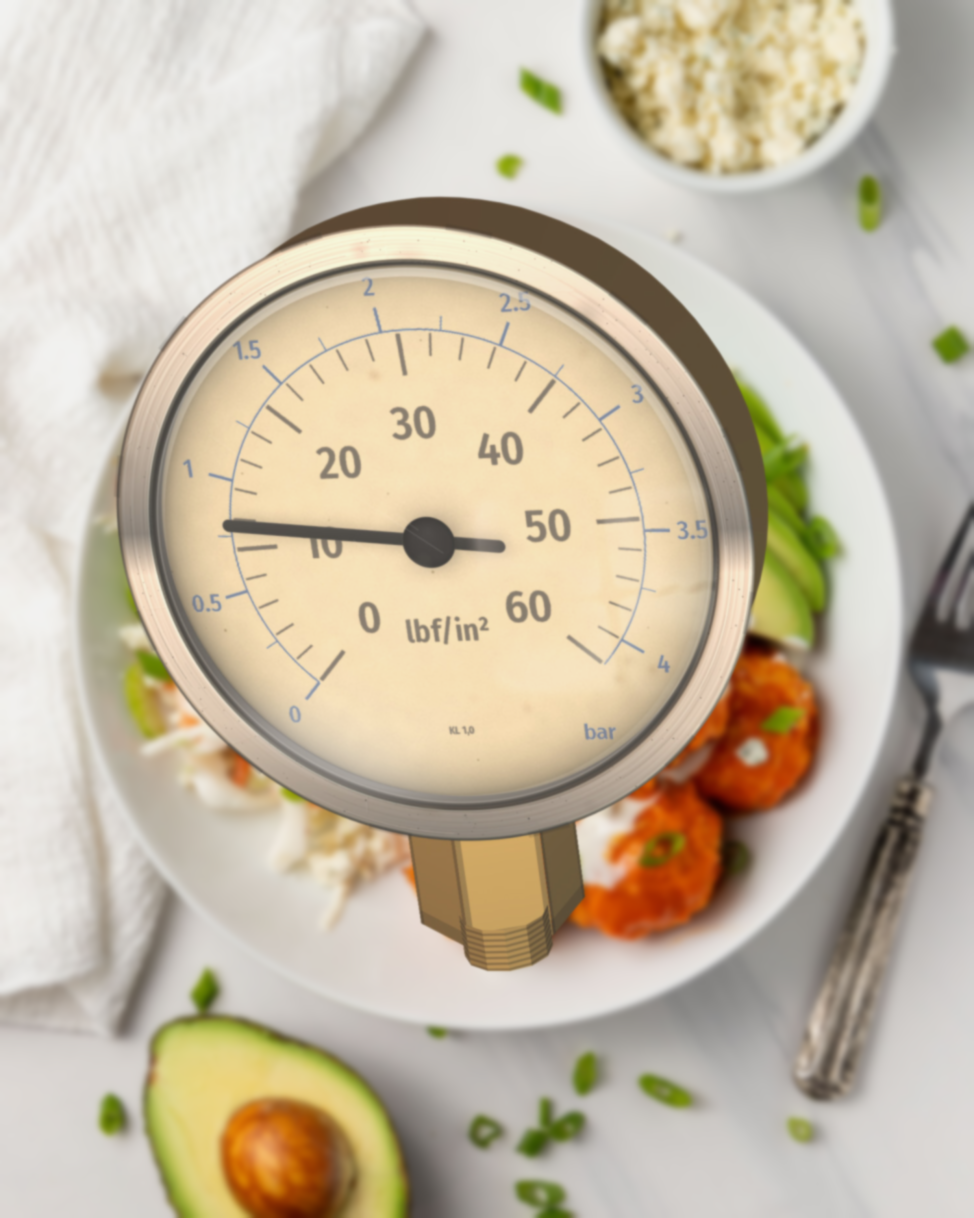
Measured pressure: 12 psi
